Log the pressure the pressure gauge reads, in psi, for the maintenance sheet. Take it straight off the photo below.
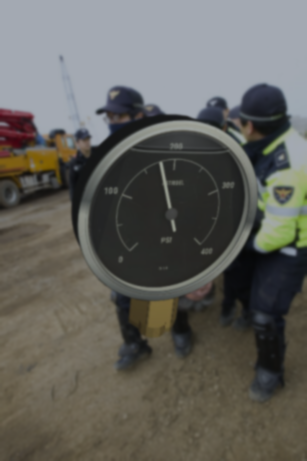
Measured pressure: 175 psi
